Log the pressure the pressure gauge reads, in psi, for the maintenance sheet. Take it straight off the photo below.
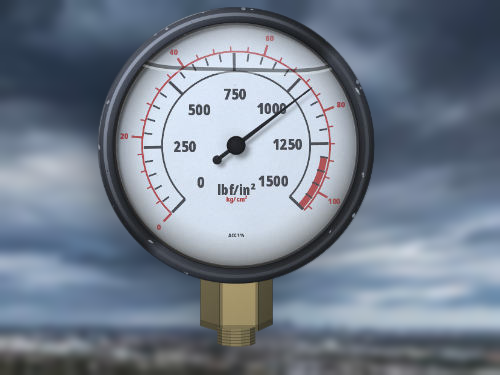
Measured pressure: 1050 psi
